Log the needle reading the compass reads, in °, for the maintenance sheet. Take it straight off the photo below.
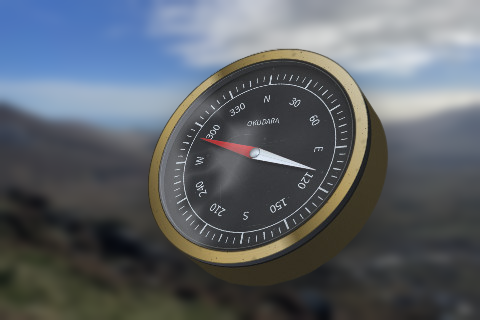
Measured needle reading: 290 °
